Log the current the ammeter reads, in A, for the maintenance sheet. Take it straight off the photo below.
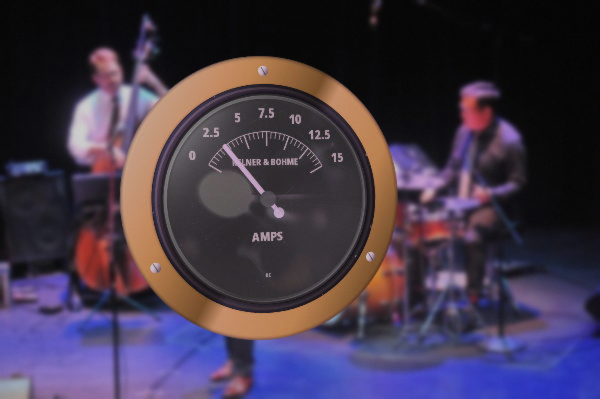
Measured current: 2.5 A
